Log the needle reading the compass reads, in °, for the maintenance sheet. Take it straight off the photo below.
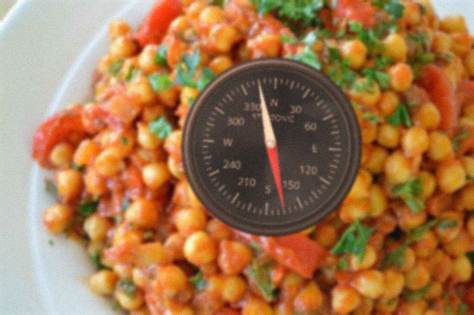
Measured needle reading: 165 °
